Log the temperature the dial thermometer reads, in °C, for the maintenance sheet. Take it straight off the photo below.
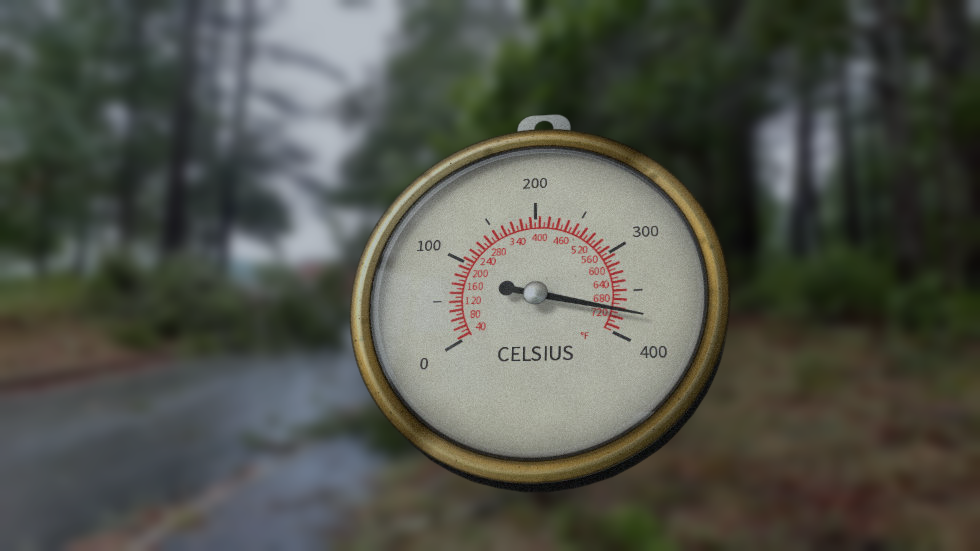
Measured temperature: 375 °C
